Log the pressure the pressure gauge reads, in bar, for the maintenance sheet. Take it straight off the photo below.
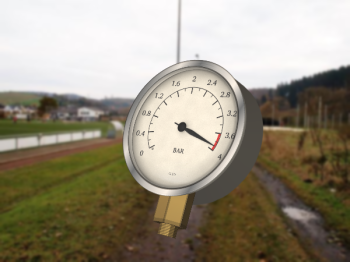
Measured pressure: 3.9 bar
